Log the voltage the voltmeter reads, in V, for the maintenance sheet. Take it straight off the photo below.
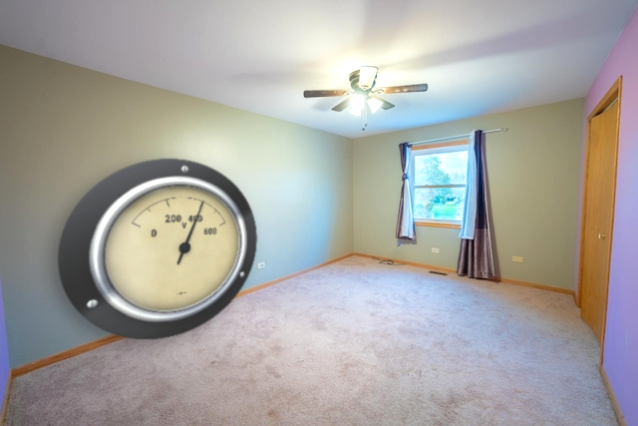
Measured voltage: 400 V
